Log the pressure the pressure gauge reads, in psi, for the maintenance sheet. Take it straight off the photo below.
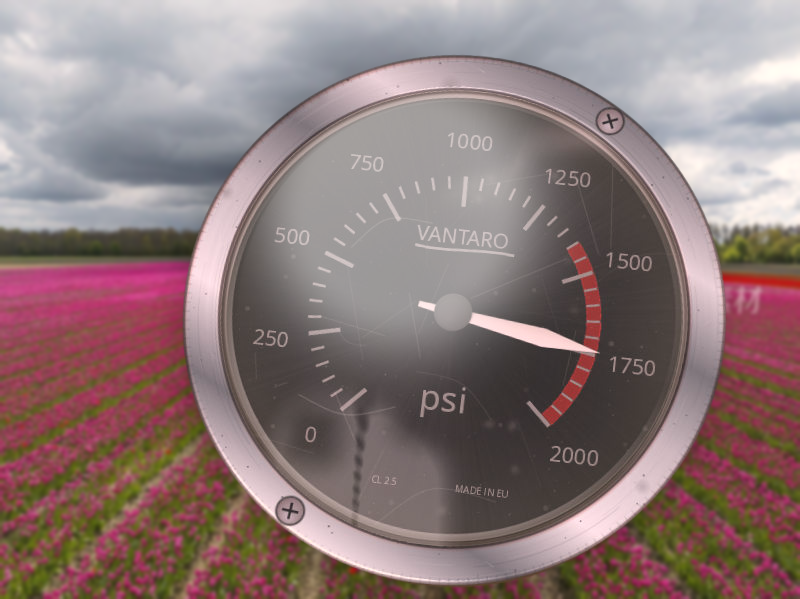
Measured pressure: 1750 psi
